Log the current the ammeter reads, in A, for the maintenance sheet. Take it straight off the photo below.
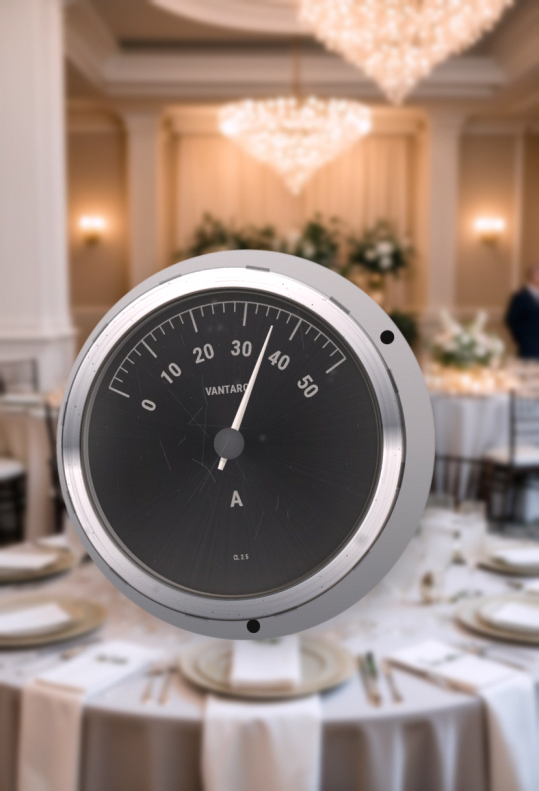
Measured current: 36 A
